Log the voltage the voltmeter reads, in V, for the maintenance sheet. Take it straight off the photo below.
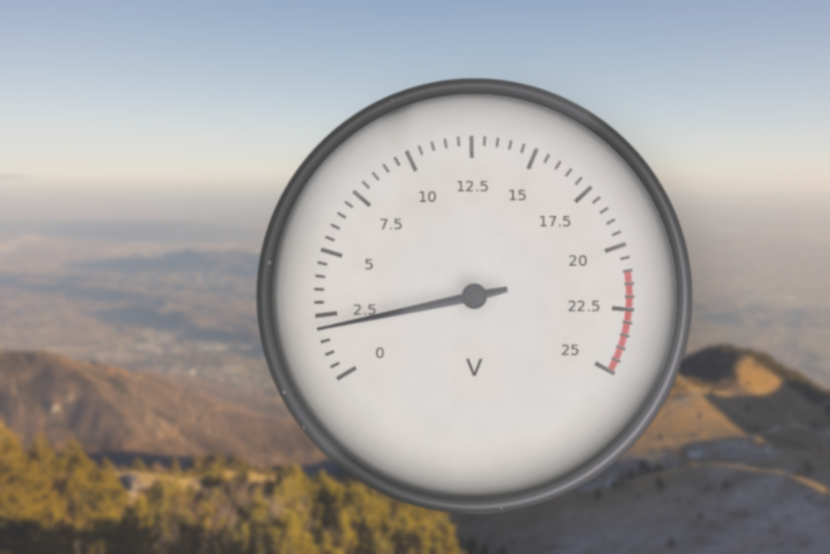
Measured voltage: 2 V
